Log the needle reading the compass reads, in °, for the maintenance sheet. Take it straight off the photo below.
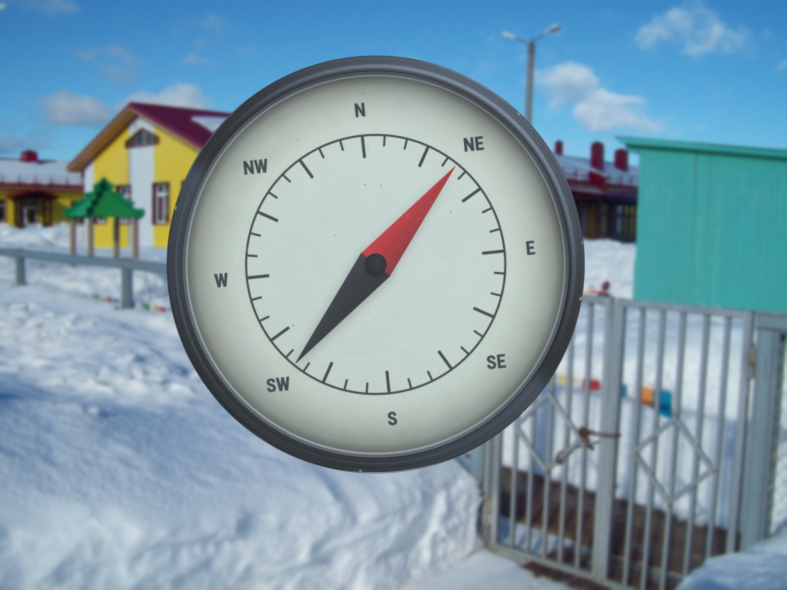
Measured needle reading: 45 °
